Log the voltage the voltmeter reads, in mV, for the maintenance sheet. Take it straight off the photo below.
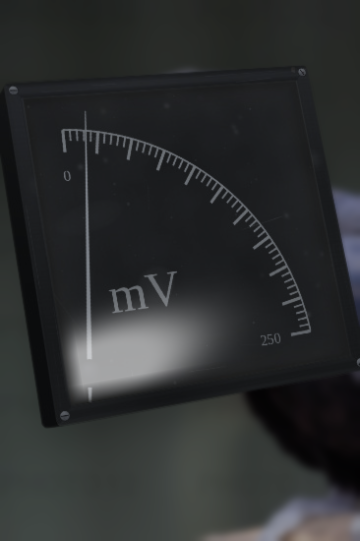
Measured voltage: 15 mV
